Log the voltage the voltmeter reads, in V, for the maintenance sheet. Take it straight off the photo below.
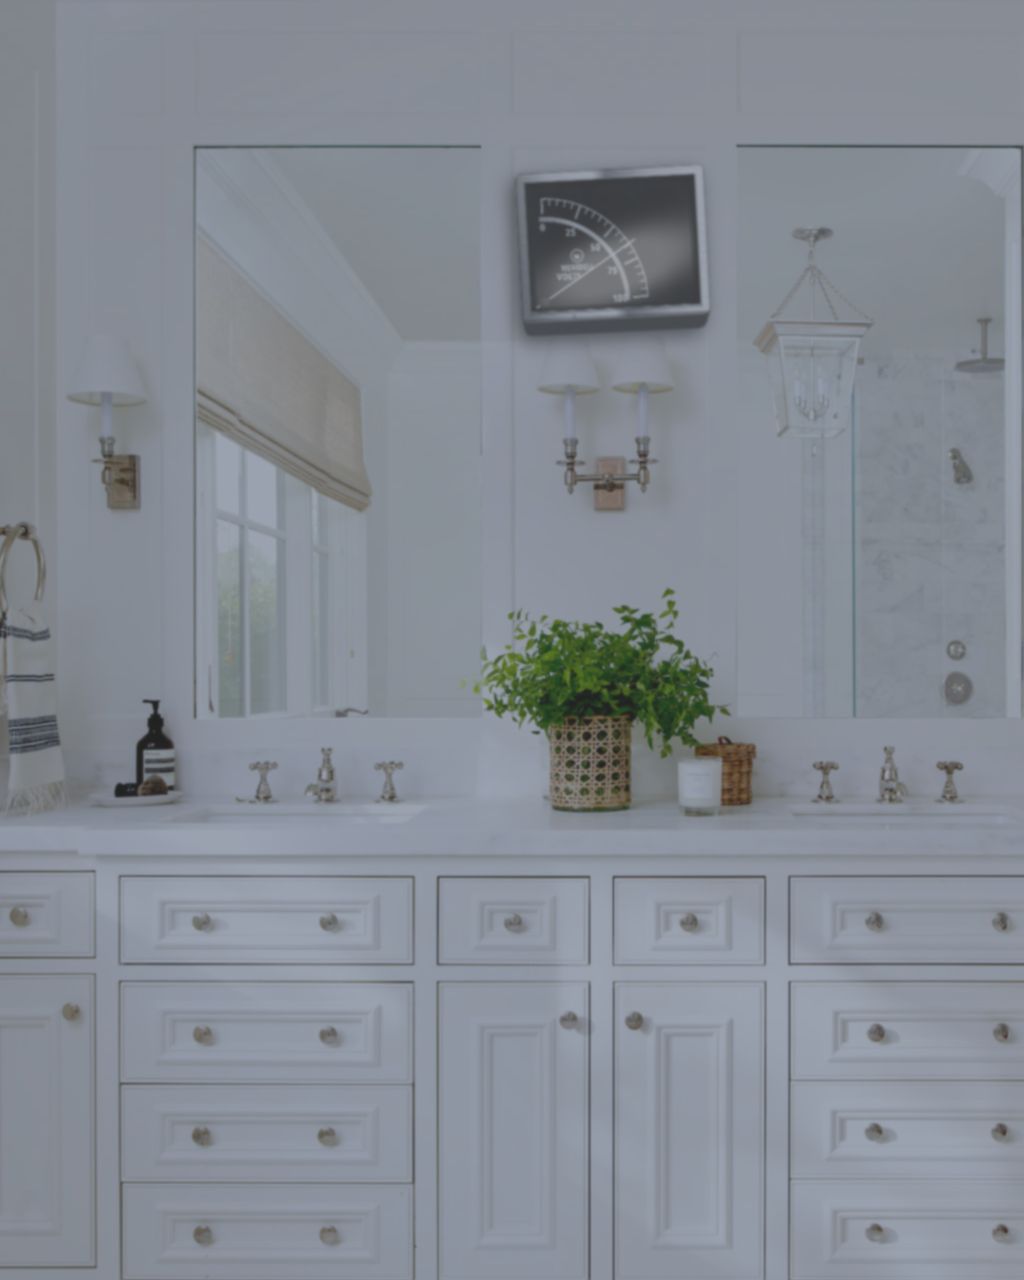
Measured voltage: 65 V
